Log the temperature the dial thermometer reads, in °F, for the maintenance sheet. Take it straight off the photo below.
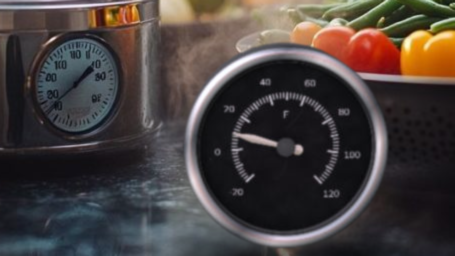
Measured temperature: 10 °F
